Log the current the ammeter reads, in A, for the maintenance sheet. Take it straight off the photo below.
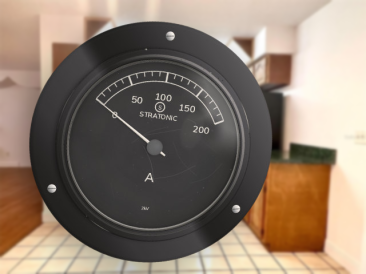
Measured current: 0 A
